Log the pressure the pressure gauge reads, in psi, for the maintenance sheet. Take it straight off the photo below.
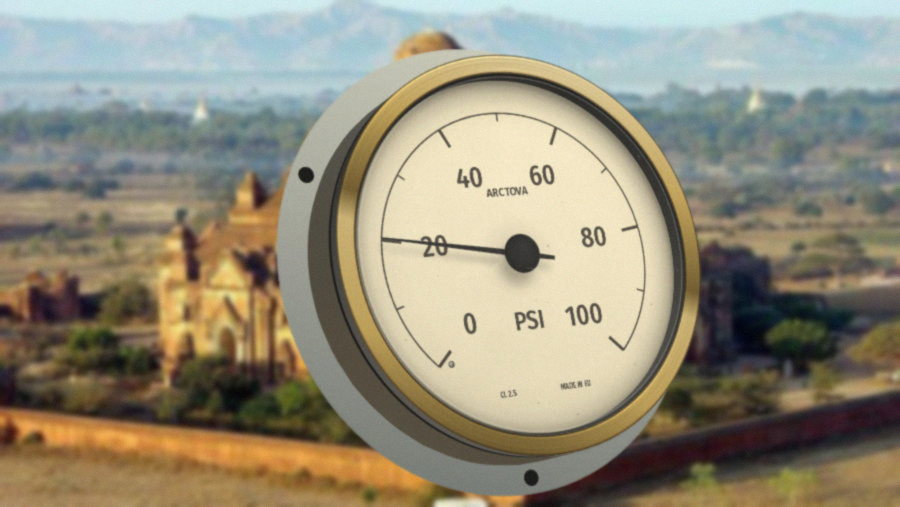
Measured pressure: 20 psi
